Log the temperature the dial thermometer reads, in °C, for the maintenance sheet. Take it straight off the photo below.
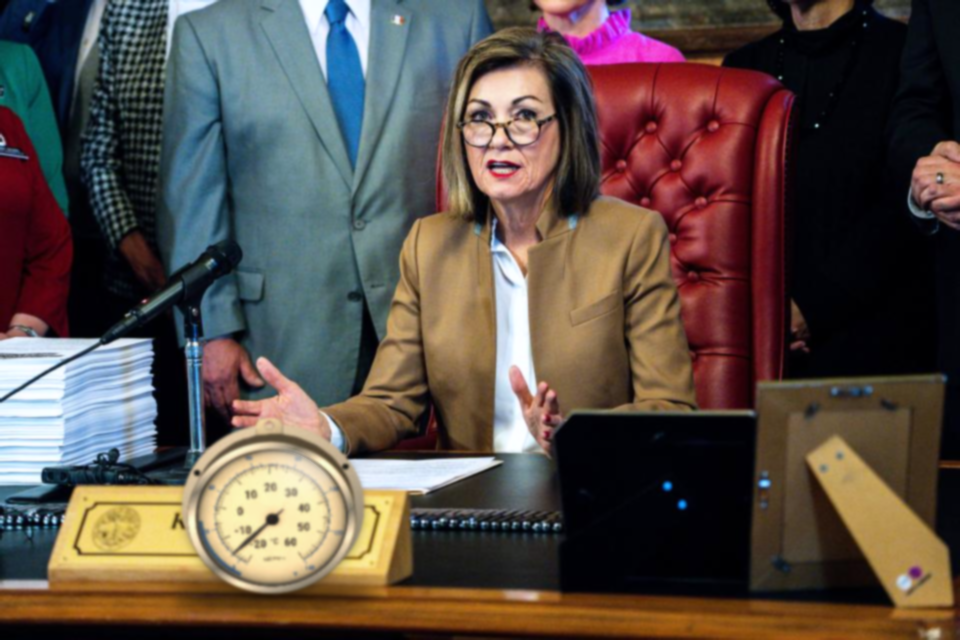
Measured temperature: -15 °C
